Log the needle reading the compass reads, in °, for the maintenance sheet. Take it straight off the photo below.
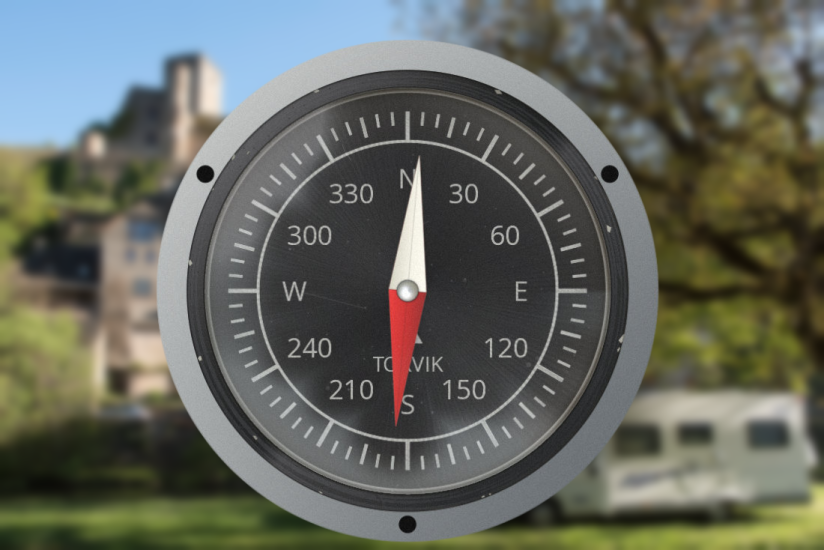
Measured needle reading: 185 °
